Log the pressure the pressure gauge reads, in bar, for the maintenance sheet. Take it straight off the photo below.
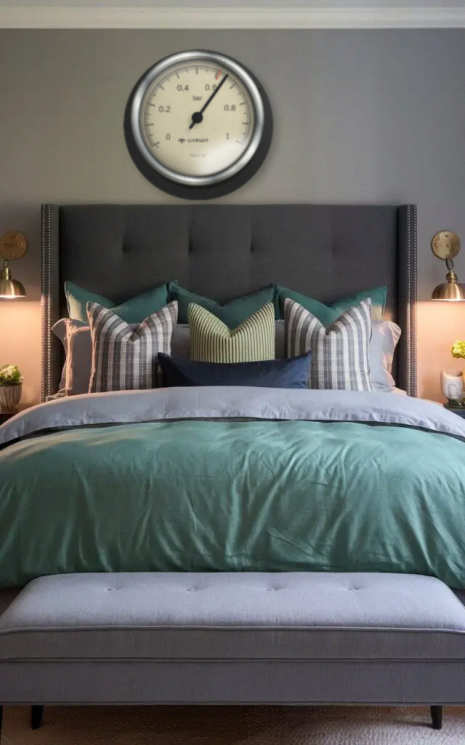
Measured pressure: 0.65 bar
